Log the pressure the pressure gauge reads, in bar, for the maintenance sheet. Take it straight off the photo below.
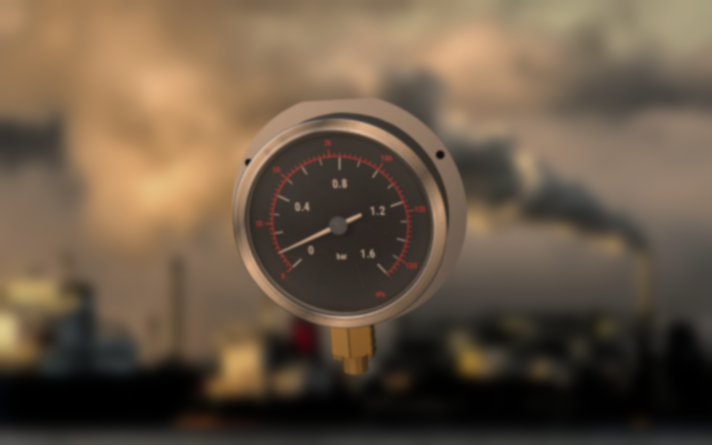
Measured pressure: 0.1 bar
